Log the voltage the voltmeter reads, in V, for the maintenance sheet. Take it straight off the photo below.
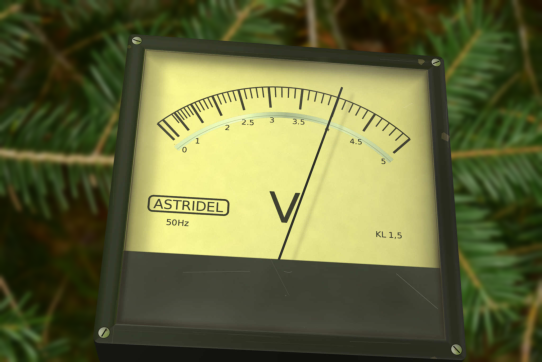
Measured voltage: 4 V
